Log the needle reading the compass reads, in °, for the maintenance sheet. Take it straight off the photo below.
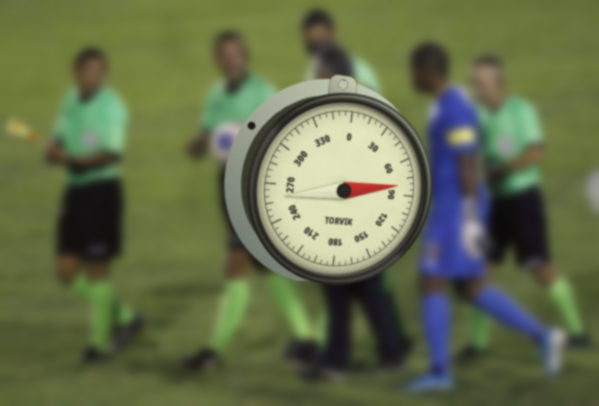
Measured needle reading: 80 °
